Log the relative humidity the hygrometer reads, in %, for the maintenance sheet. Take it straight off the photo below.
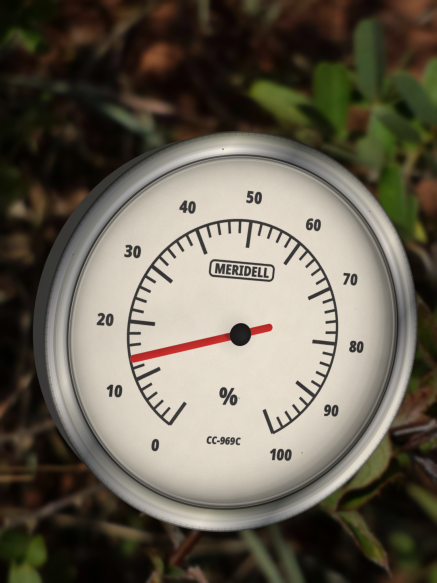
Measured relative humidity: 14 %
